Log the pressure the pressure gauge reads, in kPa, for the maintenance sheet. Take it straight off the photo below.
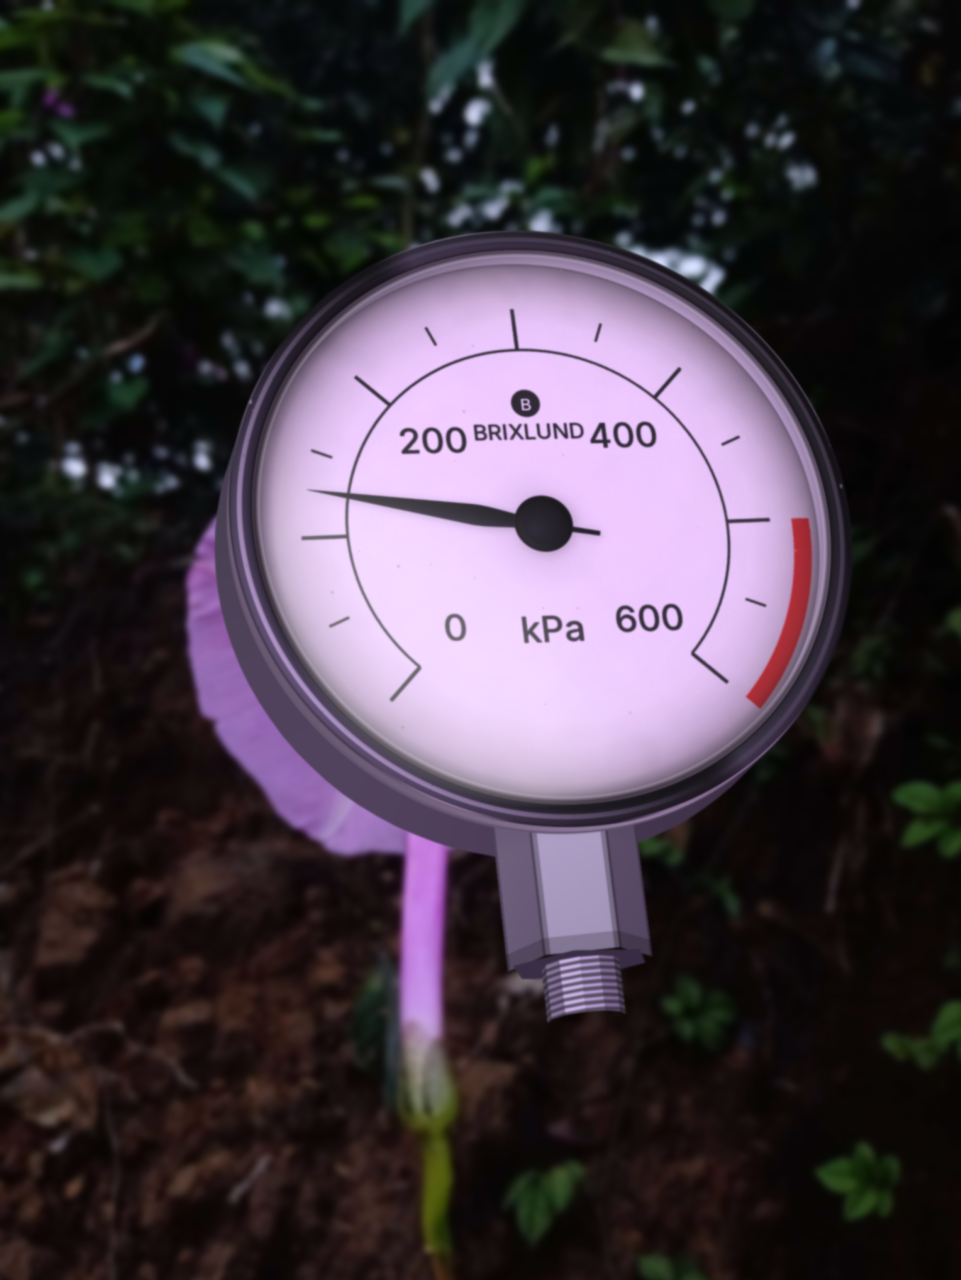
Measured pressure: 125 kPa
